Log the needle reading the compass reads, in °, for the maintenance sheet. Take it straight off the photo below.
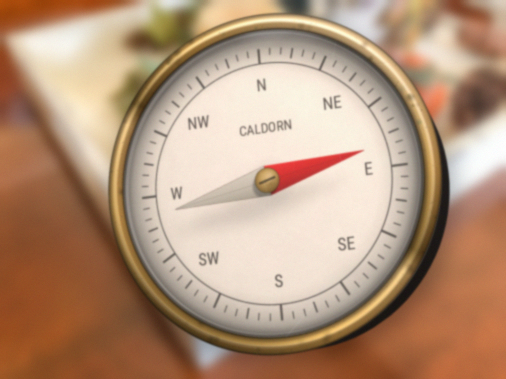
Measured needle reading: 80 °
